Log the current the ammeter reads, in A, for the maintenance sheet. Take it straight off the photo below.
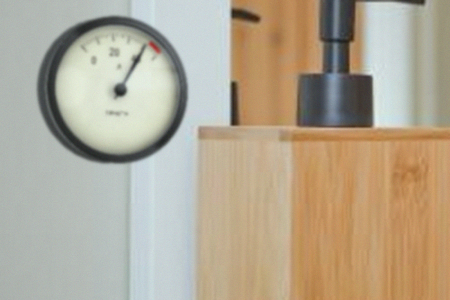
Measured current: 40 A
